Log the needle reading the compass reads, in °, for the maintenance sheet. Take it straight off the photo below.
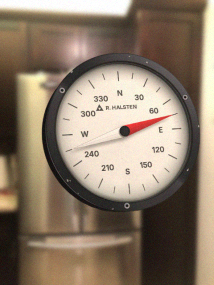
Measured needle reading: 75 °
